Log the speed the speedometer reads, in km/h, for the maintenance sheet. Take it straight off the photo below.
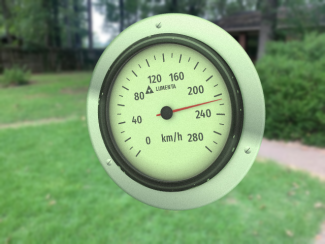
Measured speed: 225 km/h
